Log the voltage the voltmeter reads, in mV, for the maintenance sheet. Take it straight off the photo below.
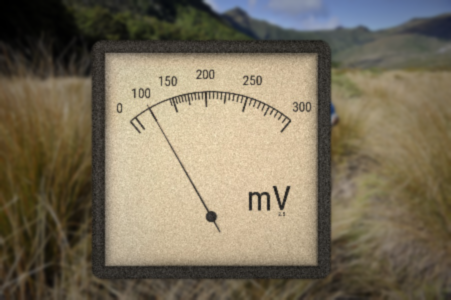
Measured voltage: 100 mV
